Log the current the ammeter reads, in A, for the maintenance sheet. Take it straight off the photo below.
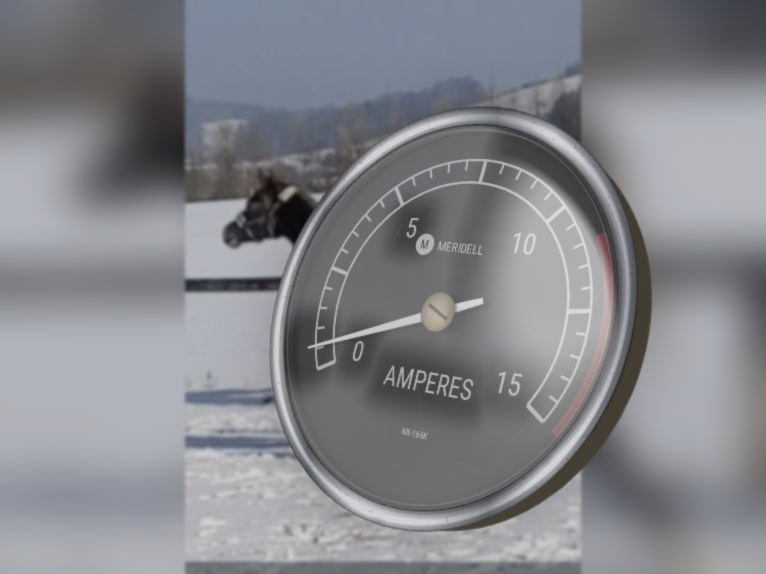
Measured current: 0.5 A
